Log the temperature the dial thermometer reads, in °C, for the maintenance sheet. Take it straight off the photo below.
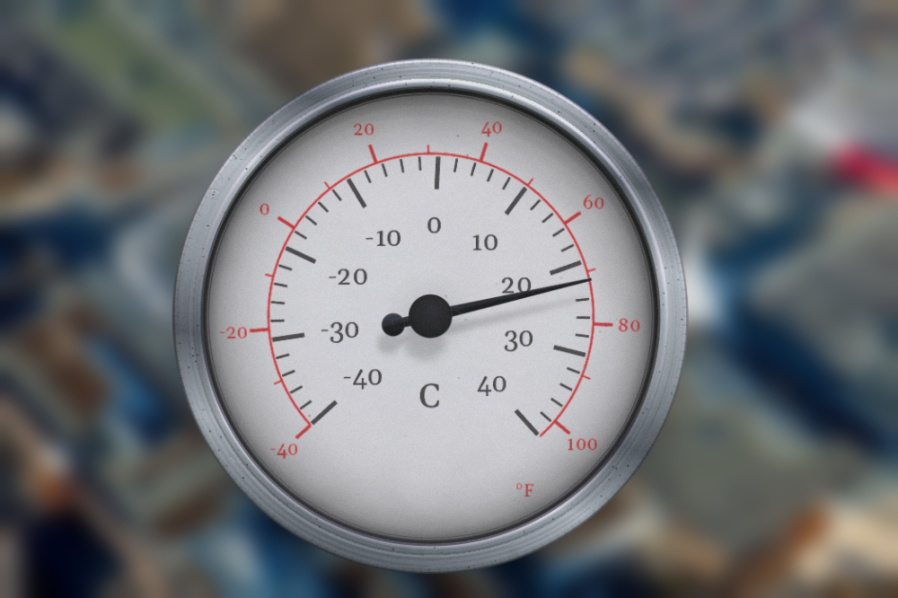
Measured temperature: 22 °C
